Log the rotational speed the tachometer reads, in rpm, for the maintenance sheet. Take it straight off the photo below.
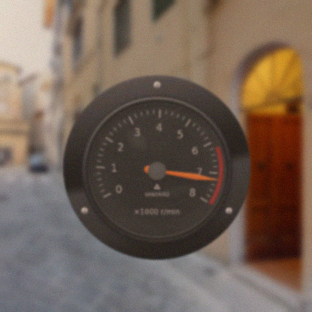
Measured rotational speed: 7200 rpm
